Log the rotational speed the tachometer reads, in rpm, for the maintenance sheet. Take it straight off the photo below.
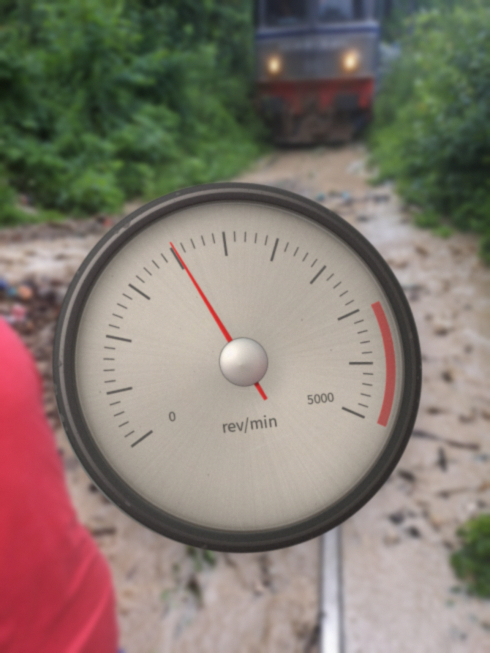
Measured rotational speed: 2000 rpm
